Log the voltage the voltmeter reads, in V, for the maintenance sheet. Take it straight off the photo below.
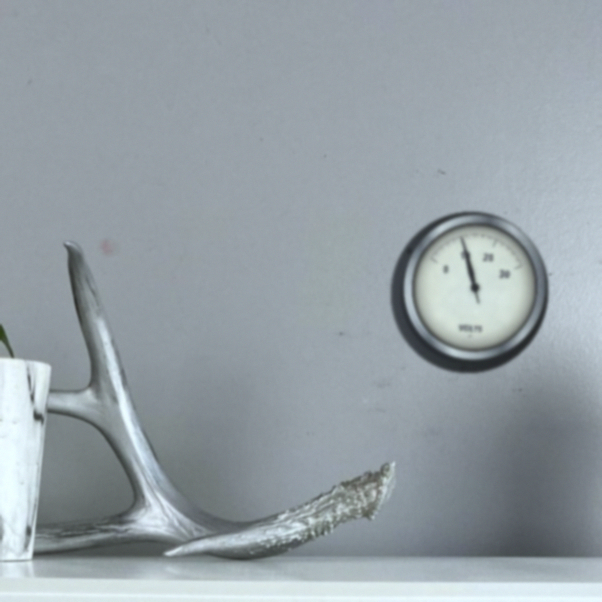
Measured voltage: 10 V
